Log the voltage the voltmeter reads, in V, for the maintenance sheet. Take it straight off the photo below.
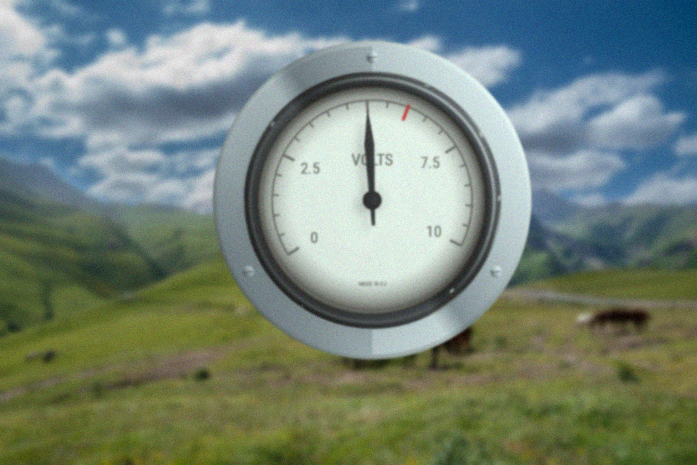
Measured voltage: 5 V
